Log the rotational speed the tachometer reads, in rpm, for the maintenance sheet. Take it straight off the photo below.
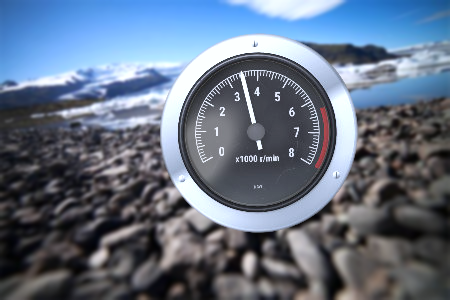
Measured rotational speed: 3500 rpm
